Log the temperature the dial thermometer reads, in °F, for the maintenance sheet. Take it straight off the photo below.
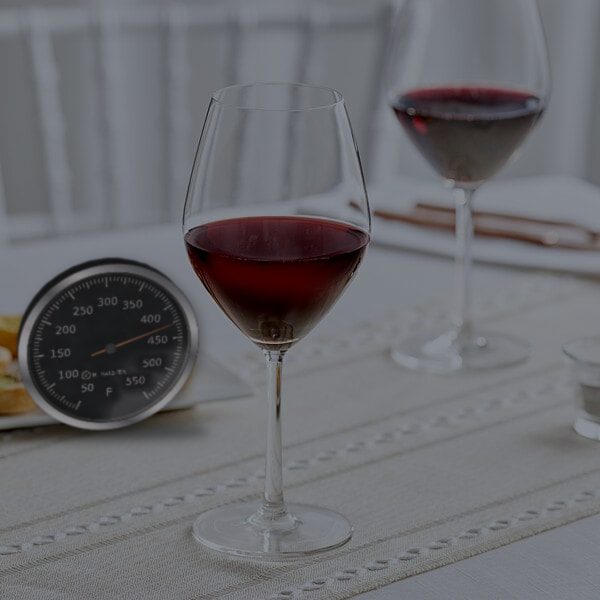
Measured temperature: 425 °F
